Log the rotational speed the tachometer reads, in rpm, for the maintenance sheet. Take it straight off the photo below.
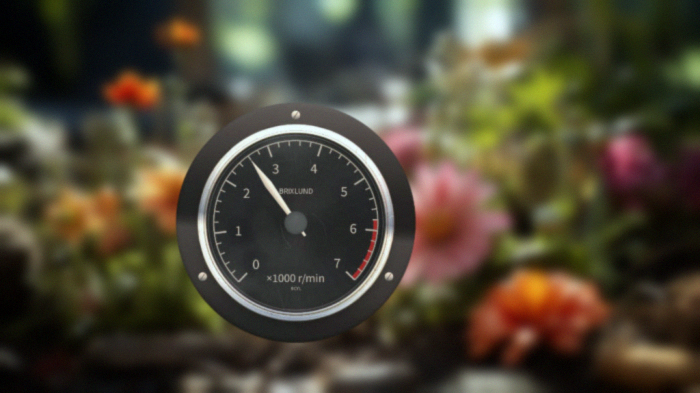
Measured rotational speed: 2600 rpm
